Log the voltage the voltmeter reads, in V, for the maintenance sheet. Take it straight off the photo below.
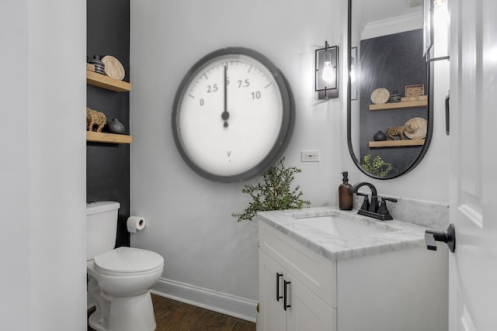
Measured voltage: 5 V
